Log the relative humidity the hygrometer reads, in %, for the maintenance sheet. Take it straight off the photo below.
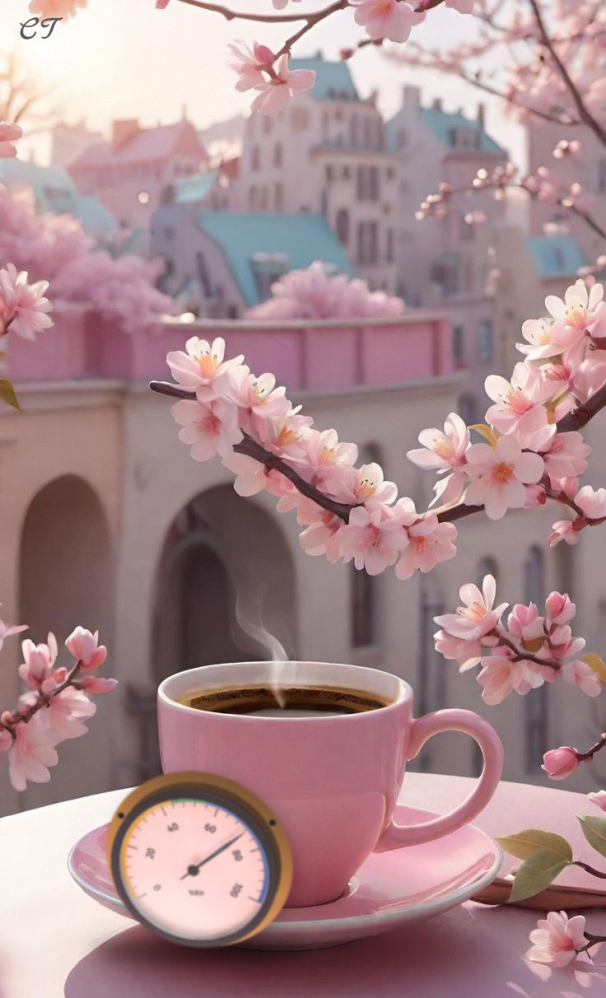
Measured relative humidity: 72 %
